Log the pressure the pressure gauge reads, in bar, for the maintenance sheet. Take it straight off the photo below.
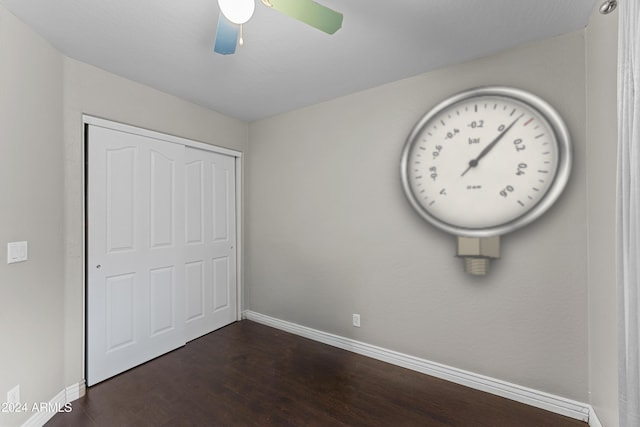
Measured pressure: 0.05 bar
